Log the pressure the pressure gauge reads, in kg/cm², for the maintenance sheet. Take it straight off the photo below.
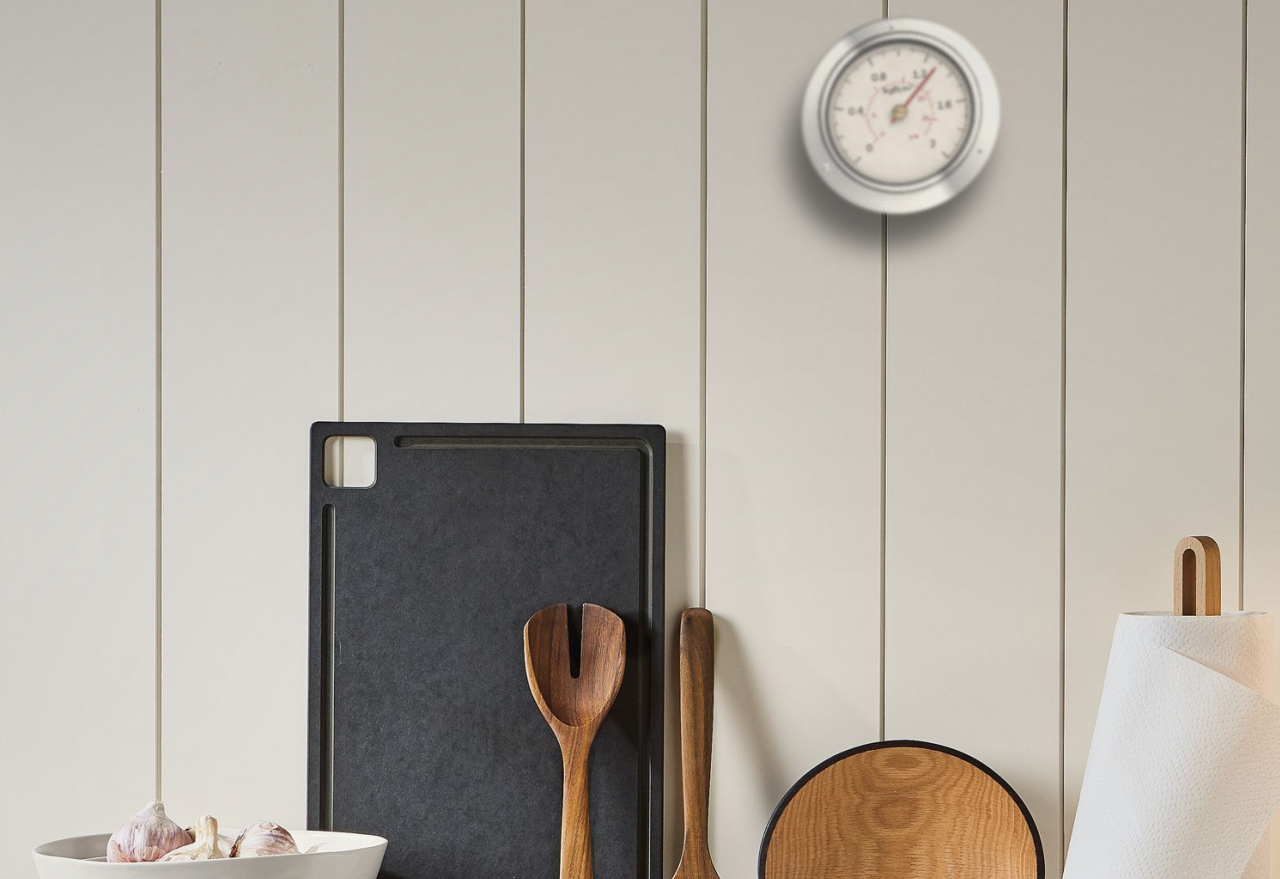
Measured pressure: 1.3 kg/cm²
